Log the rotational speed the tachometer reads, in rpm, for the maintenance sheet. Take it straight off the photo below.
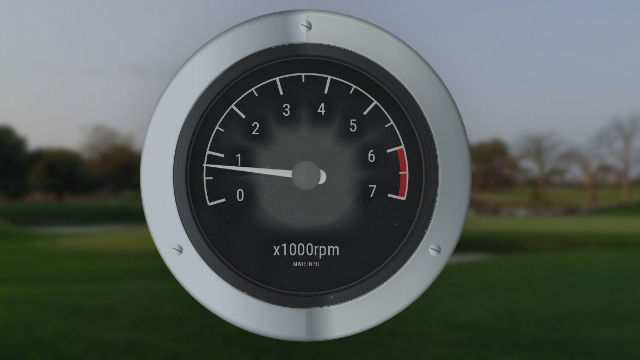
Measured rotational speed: 750 rpm
